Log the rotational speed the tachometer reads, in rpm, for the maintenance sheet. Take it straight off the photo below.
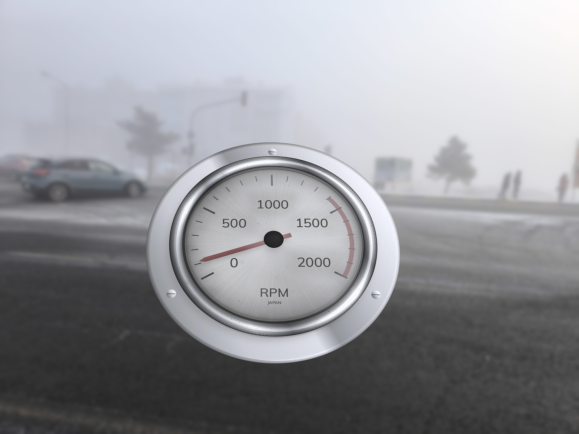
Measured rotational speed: 100 rpm
